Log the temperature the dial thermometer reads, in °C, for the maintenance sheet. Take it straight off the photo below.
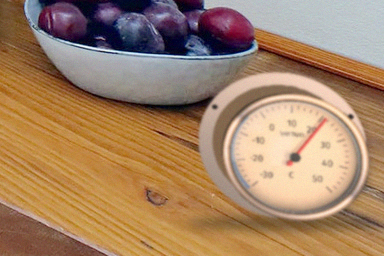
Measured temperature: 20 °C
